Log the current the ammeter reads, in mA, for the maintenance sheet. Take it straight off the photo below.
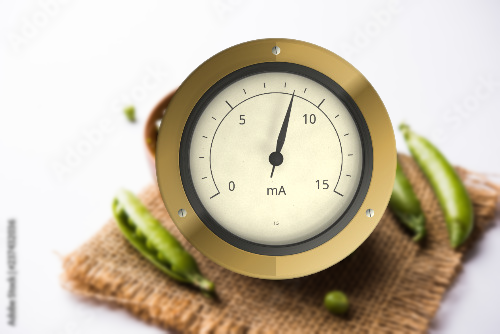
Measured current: 8.5 mA
